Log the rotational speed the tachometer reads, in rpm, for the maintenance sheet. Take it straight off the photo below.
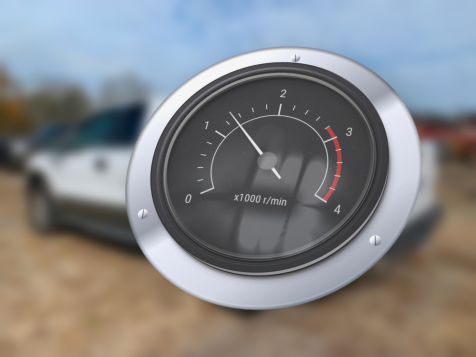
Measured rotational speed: 1300 rpm
